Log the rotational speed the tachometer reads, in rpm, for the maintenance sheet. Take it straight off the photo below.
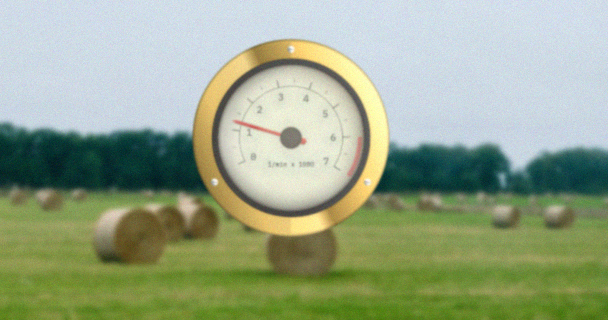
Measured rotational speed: 1250 rpm
